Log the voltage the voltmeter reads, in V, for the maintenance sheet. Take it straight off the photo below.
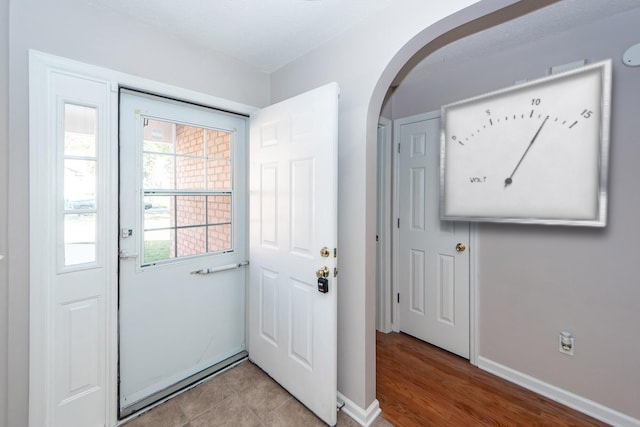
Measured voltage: 12 V
